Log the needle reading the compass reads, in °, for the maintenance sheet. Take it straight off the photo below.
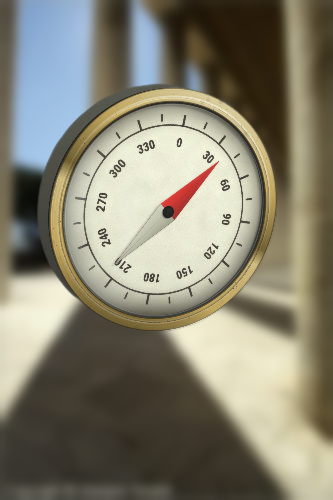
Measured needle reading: 37.5 °
